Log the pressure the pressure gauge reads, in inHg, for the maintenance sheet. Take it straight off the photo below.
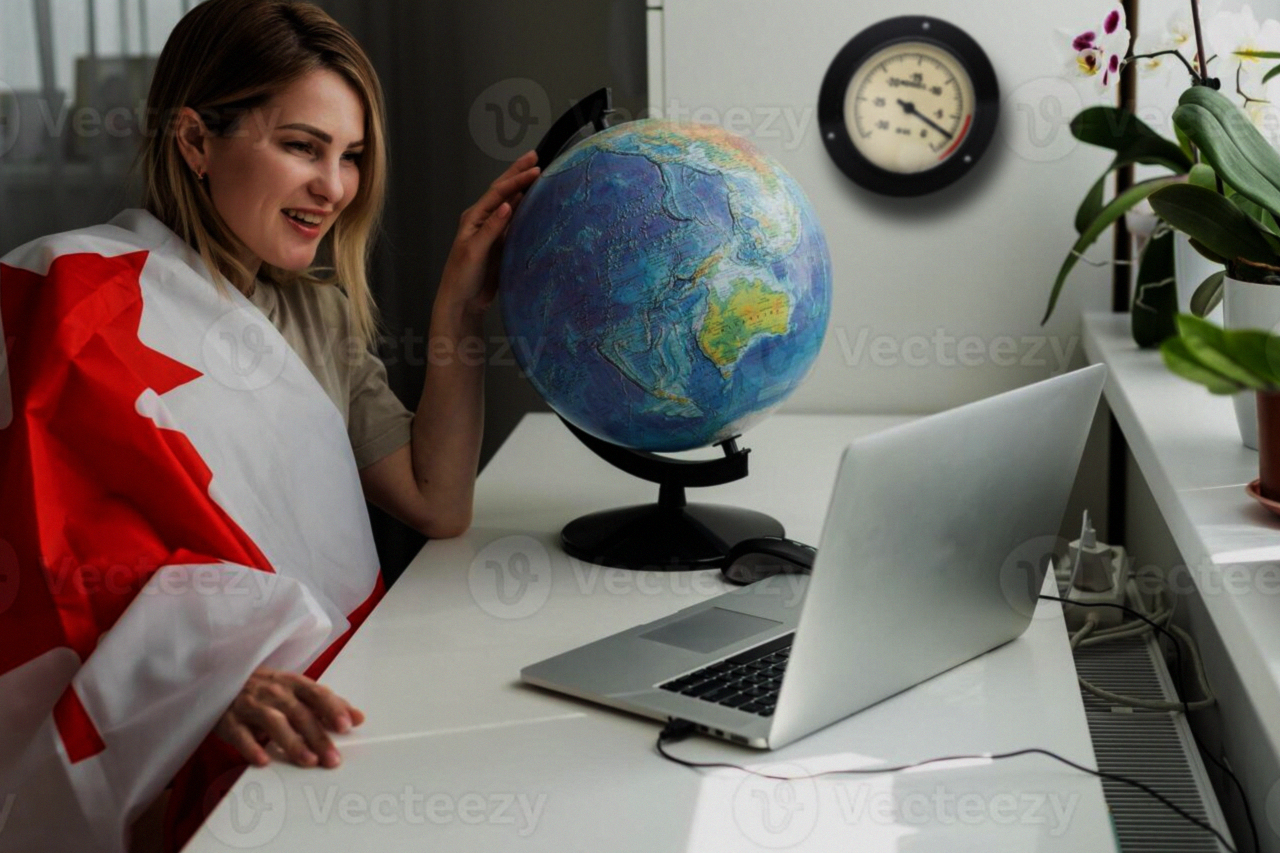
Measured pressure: -2.5 inHg
